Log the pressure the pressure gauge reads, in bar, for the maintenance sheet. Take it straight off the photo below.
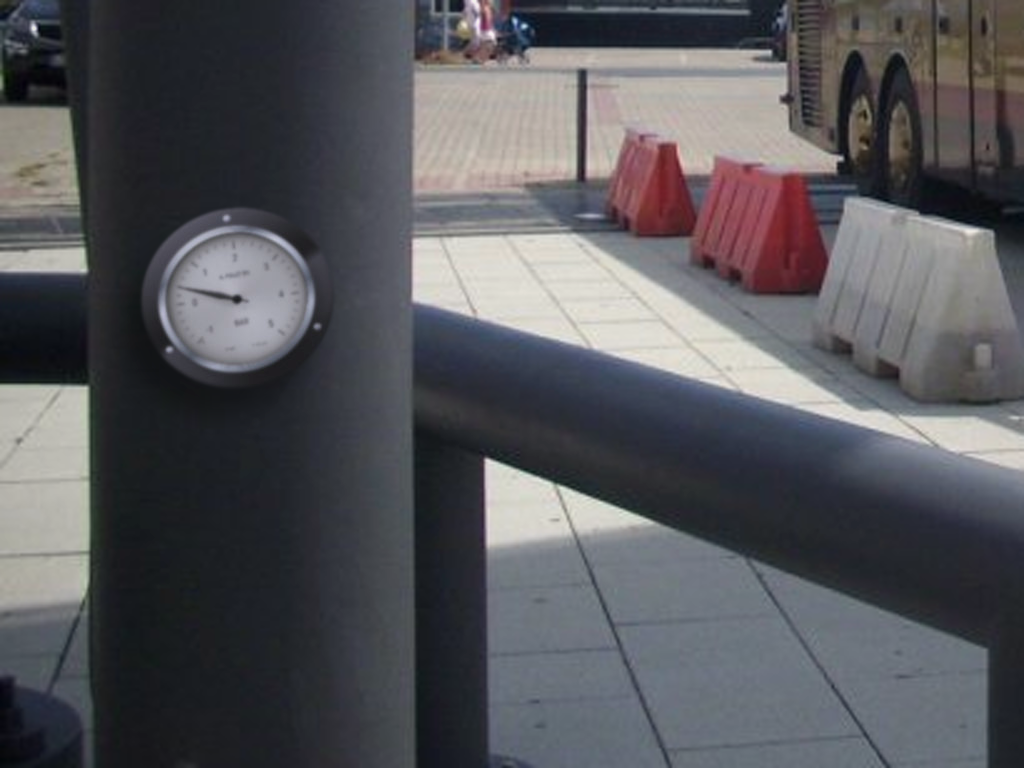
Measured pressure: 0.4 bar
